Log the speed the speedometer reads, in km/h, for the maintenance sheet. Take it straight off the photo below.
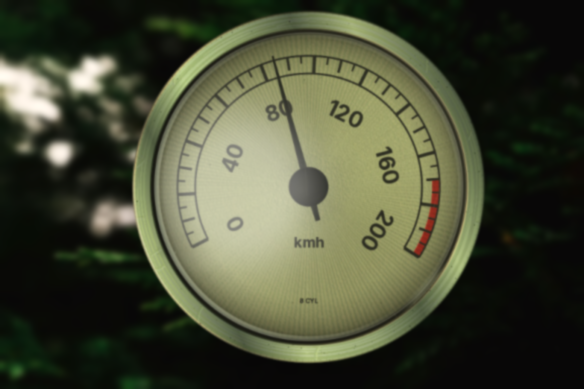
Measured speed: 85 km/h
